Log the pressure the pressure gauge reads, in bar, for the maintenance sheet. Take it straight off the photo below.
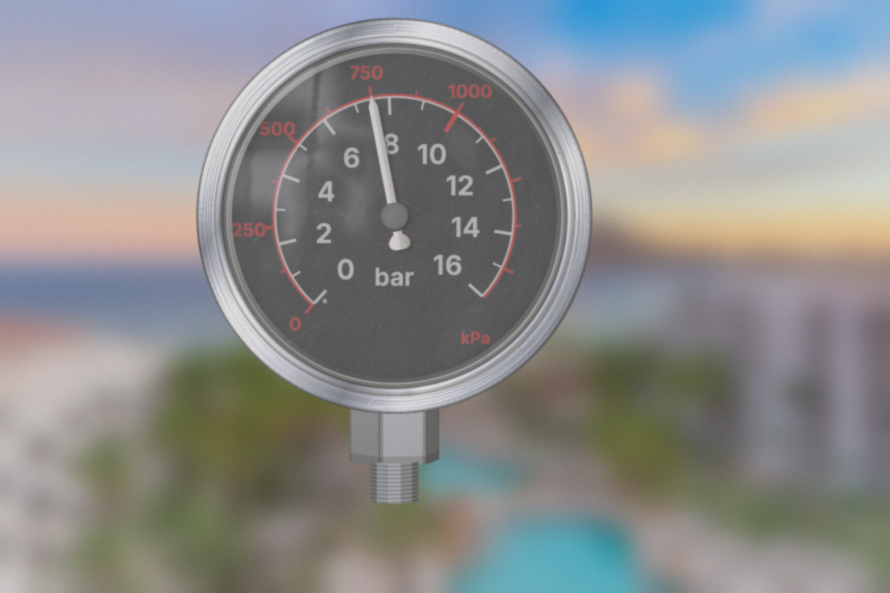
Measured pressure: 7.5 bar
